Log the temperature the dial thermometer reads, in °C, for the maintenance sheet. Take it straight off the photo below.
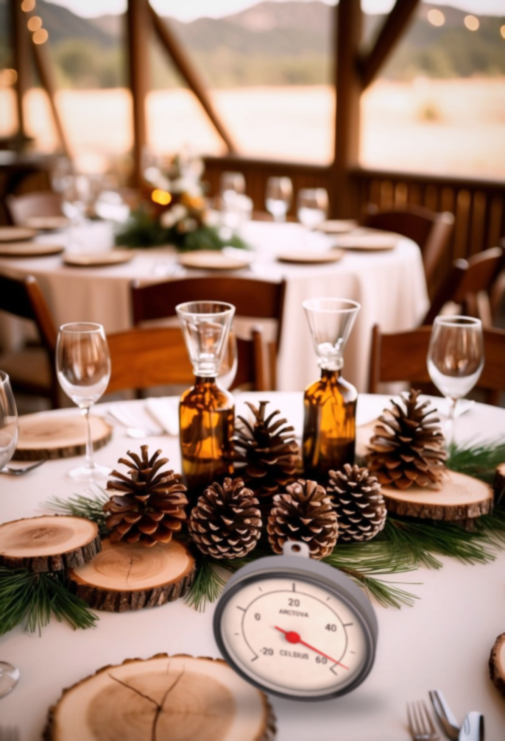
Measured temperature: 55 °C
